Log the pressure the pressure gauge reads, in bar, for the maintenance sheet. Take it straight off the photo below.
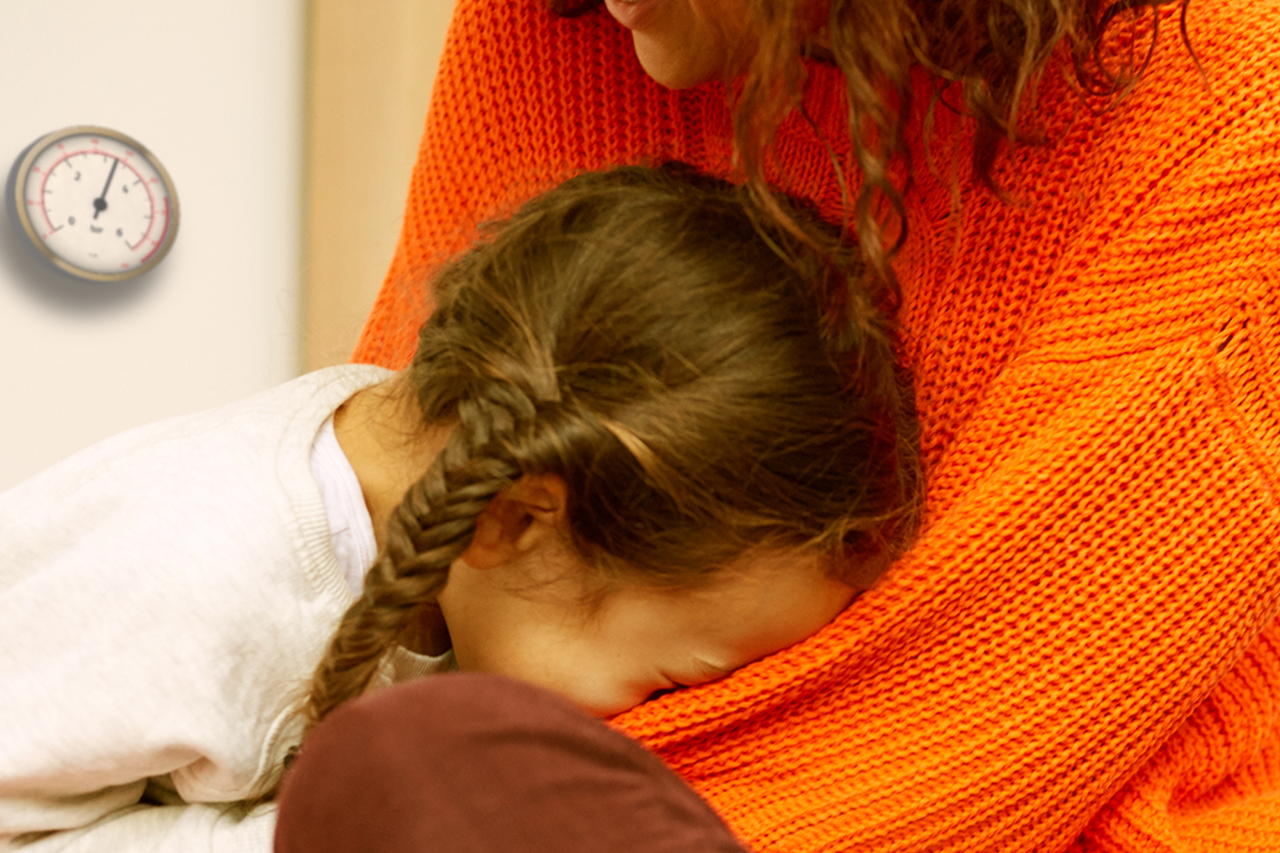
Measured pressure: 3.25 bar
